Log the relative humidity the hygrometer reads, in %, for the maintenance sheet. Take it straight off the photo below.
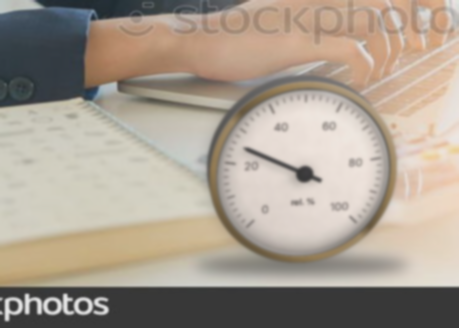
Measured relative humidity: 26 %
